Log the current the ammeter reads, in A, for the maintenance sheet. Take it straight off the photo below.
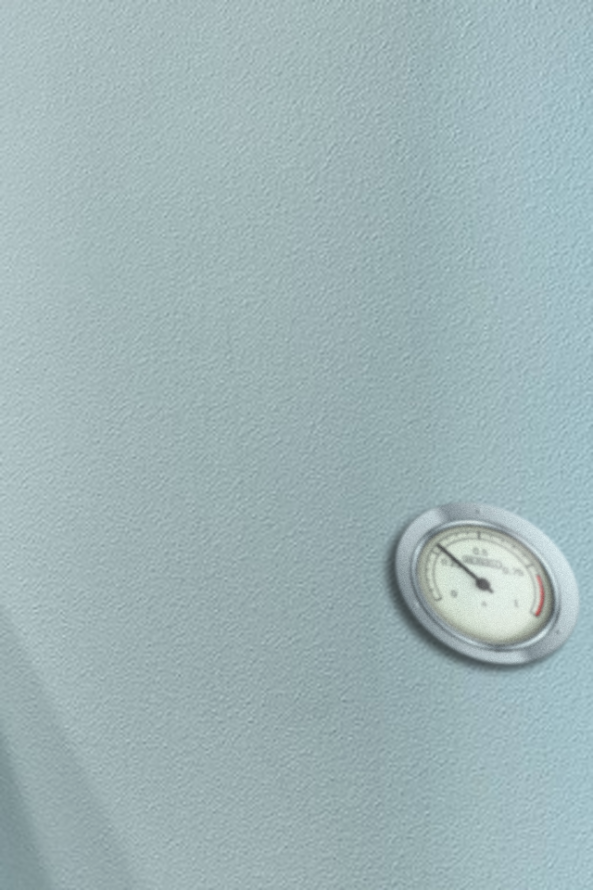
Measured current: 0.3 A
